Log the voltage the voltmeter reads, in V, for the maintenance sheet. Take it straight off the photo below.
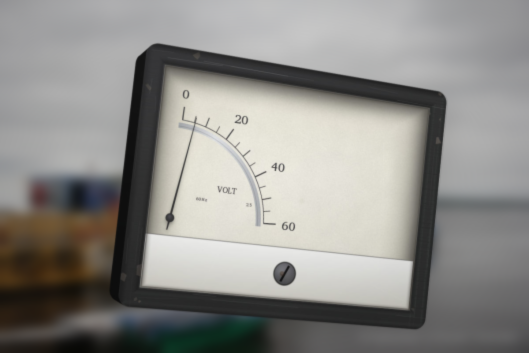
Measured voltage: 5 V
